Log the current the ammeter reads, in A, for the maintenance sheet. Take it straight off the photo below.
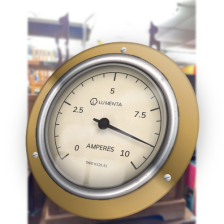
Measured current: 9 A
